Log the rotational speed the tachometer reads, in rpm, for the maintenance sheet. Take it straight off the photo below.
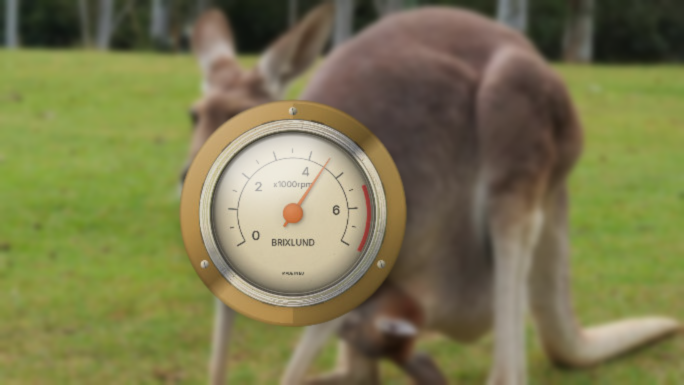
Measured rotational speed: 4500 rpm
